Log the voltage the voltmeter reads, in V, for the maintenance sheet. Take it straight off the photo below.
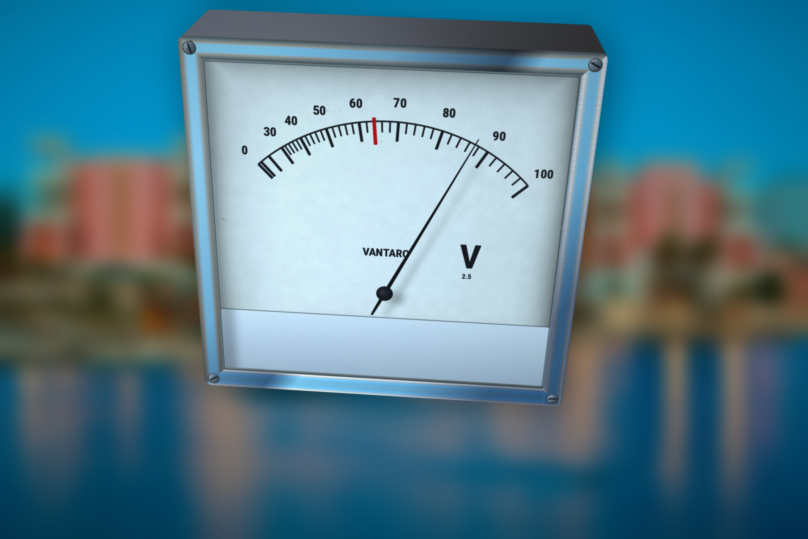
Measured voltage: 87 V
